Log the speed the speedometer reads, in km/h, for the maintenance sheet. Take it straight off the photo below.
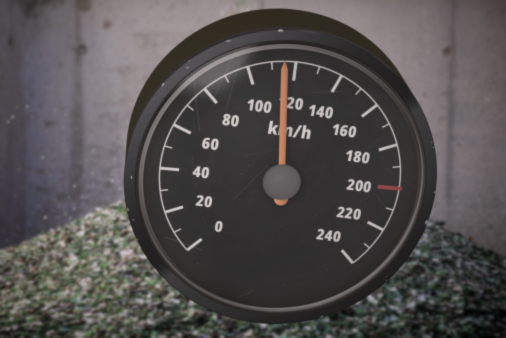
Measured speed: 115 km/h
